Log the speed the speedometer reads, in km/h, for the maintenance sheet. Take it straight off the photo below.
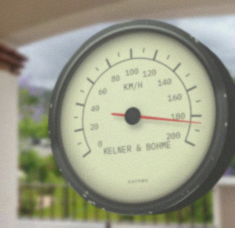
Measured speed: 185 km/h
